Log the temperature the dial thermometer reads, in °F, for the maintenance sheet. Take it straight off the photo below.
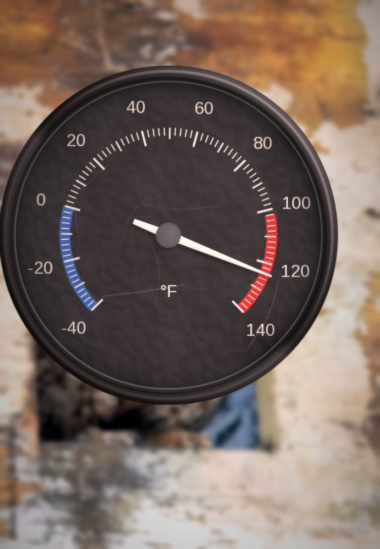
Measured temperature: 124 °F
